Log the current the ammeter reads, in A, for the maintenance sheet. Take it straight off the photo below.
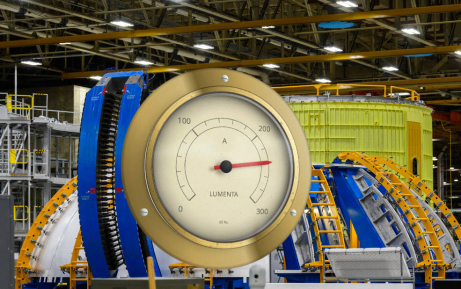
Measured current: 240 A
